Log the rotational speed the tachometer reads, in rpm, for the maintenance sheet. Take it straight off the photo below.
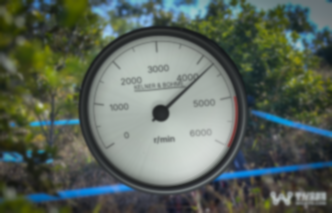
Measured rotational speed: 4250 rpm
